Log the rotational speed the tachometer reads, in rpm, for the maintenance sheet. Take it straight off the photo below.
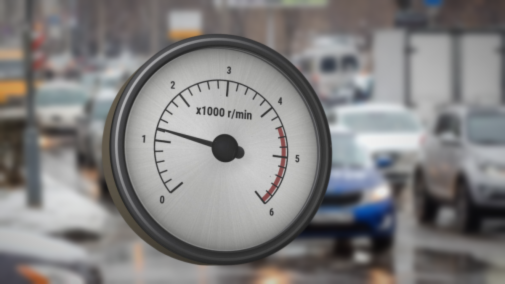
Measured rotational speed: 1200 rpm
